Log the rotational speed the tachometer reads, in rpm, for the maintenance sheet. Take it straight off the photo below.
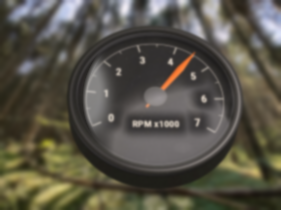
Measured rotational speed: 4500 rpm
